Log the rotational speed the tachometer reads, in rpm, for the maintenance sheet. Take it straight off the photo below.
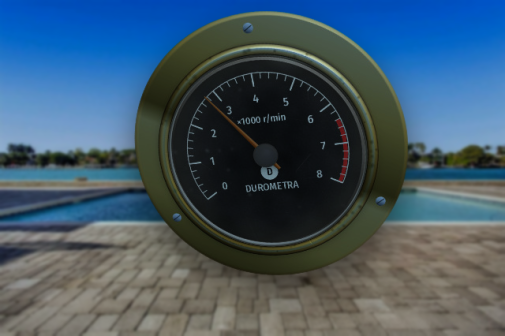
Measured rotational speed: 2800 rpm
